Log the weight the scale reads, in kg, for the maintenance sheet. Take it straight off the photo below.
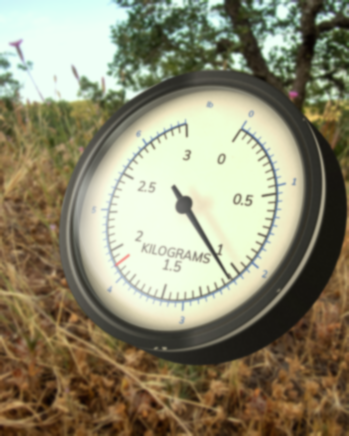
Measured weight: 1.05 kg
